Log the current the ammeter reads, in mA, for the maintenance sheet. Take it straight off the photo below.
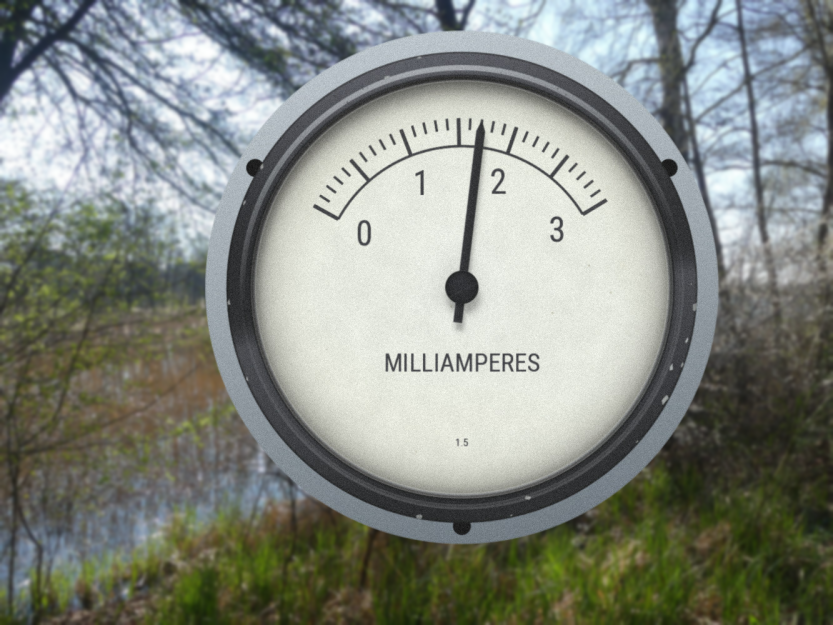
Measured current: 1.7 mA
